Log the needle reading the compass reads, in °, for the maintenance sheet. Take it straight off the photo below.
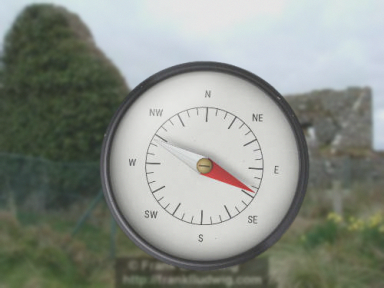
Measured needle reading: 115 °
